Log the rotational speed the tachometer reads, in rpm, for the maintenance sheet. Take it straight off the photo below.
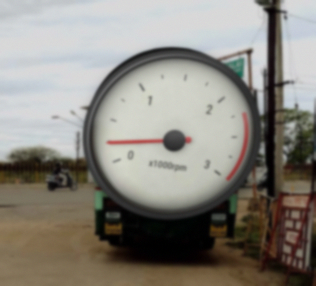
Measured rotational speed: 250 rpm
